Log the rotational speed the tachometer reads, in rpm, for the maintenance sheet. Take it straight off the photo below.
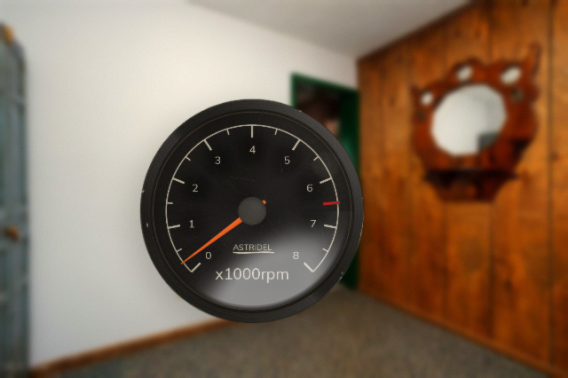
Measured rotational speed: 250 rpm
